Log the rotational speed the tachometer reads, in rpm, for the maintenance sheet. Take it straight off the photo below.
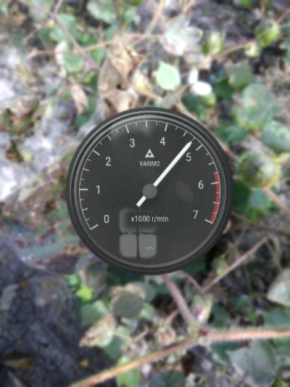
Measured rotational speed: 4750 rpm
